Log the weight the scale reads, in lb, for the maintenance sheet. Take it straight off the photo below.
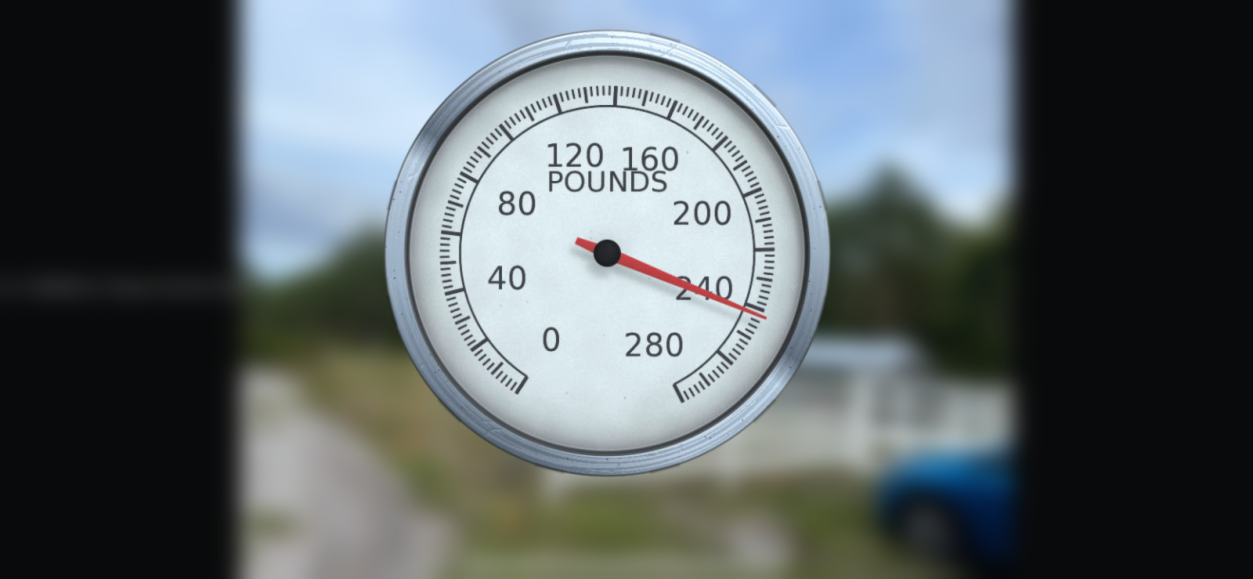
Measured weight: 242 lb
